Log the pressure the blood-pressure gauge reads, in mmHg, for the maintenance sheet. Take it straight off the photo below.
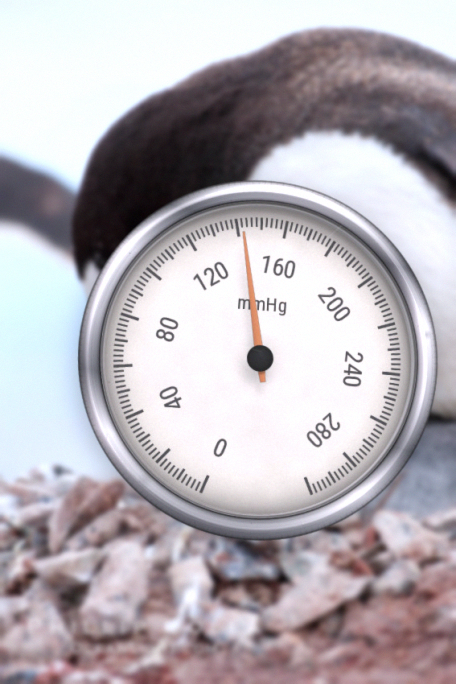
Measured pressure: 142 mmHg
